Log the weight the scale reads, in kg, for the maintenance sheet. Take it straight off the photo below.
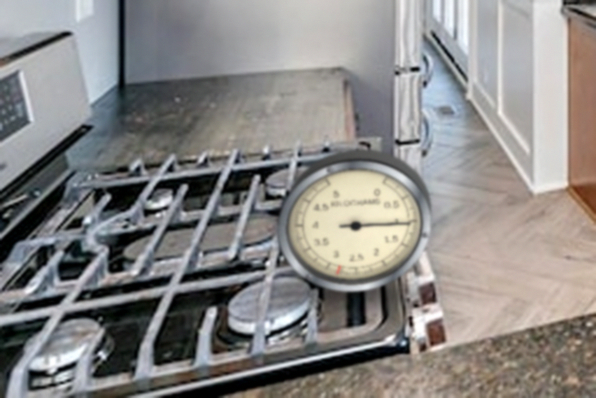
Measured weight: 1 kg
